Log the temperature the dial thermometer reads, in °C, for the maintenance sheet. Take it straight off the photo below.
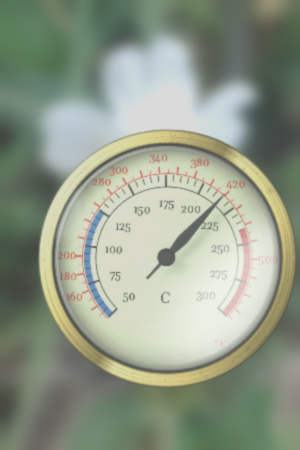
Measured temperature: 215 °C
